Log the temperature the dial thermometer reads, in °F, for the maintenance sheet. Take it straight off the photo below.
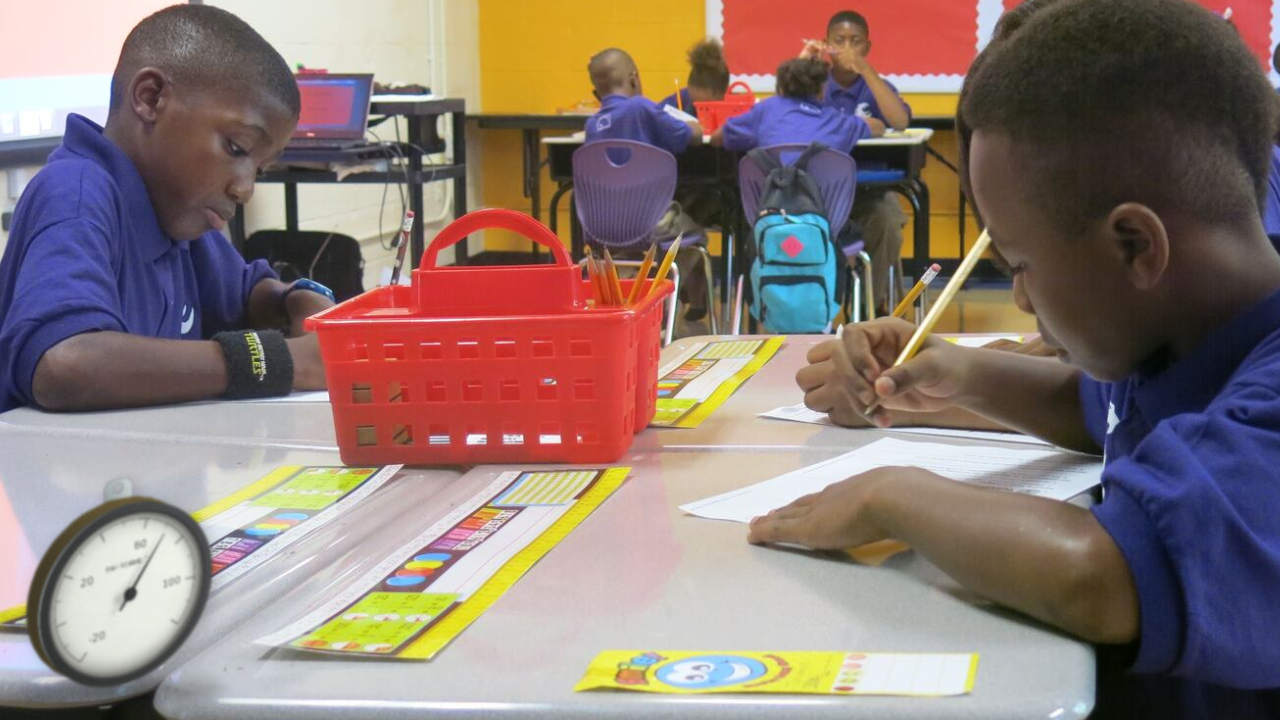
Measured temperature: 70 °F
